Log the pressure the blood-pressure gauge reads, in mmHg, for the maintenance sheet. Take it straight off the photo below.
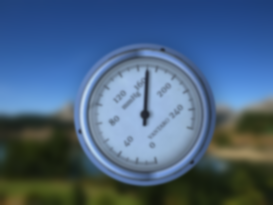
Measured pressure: 170 mmHg
